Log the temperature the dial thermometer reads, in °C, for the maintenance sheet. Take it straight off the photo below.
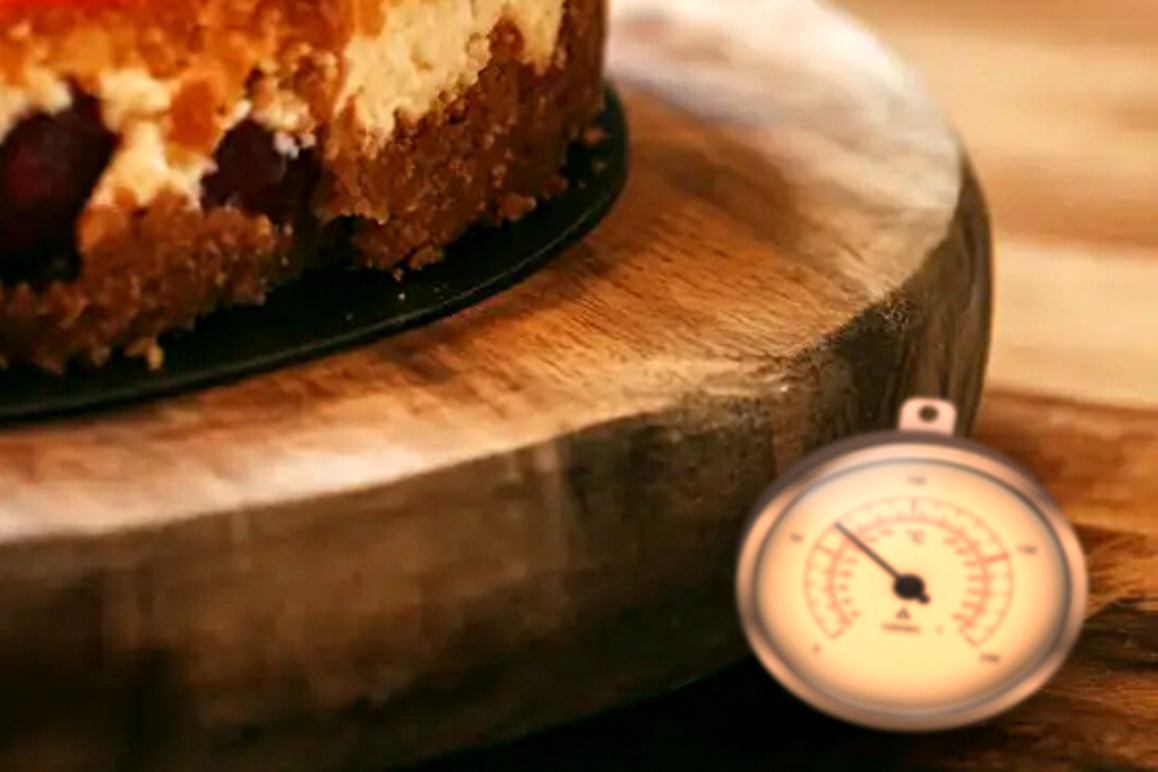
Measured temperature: 65 °C
